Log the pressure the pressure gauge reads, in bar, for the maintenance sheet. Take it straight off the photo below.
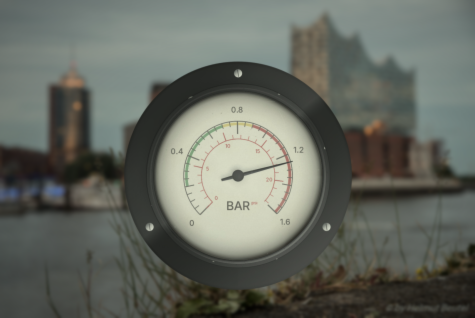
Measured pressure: 1.25 bar
